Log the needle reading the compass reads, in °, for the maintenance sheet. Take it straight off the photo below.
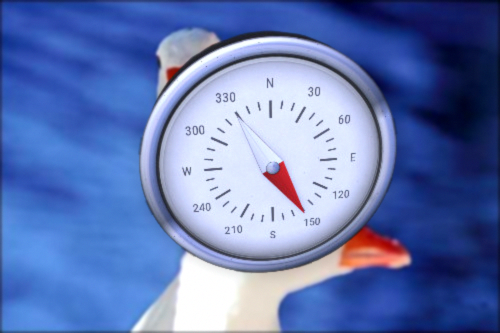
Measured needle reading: 150 °
